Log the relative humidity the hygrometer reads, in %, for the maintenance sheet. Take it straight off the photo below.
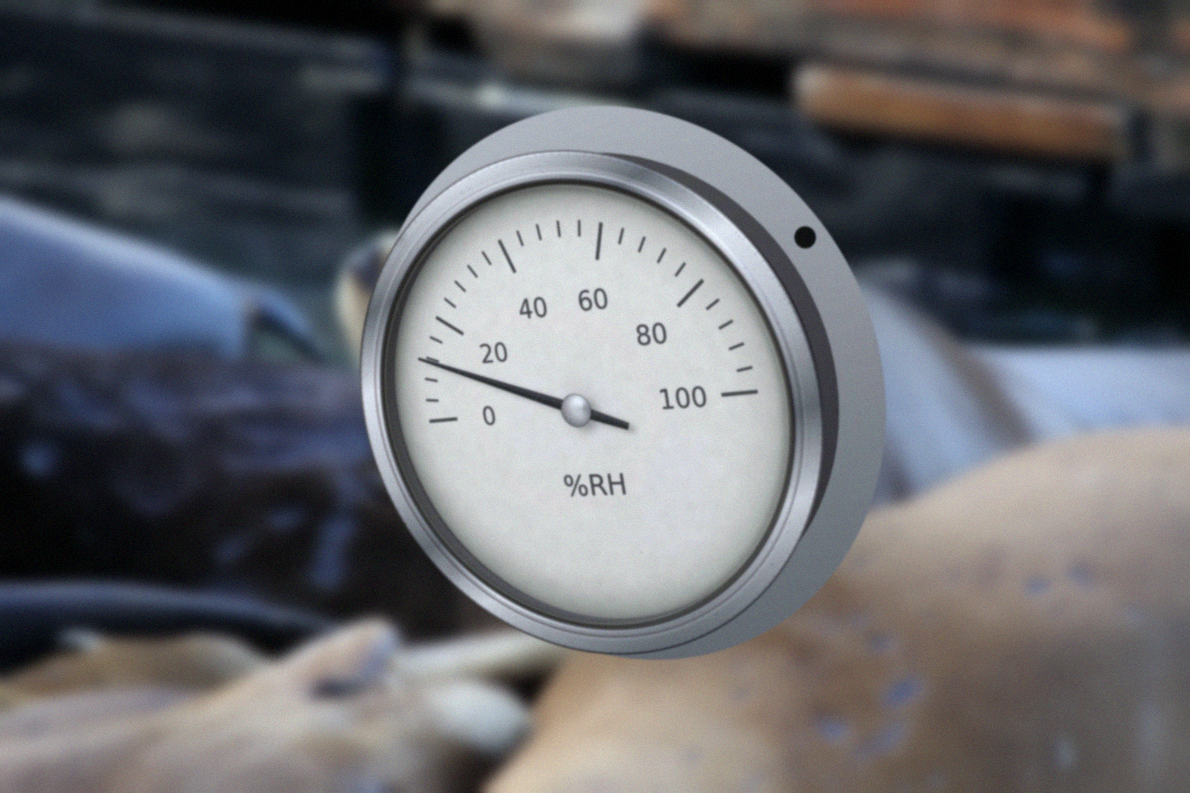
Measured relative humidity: 12 %
